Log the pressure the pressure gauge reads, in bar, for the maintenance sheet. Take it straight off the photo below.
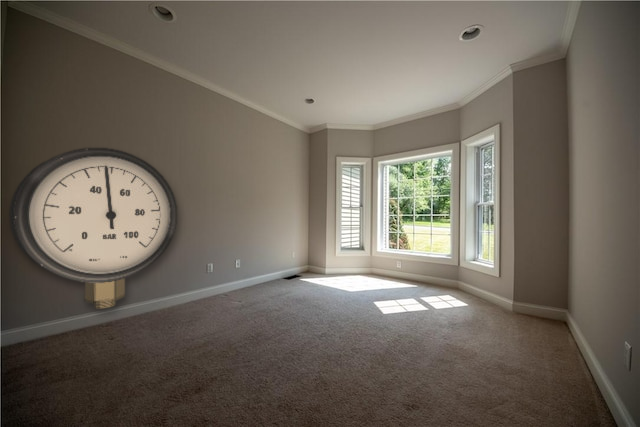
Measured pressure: 47.5 bar
